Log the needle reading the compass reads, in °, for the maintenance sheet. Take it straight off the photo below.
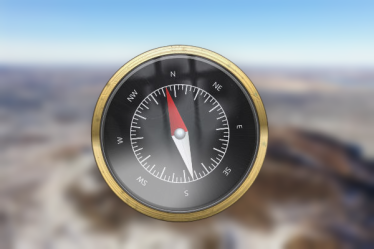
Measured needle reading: 350 °
